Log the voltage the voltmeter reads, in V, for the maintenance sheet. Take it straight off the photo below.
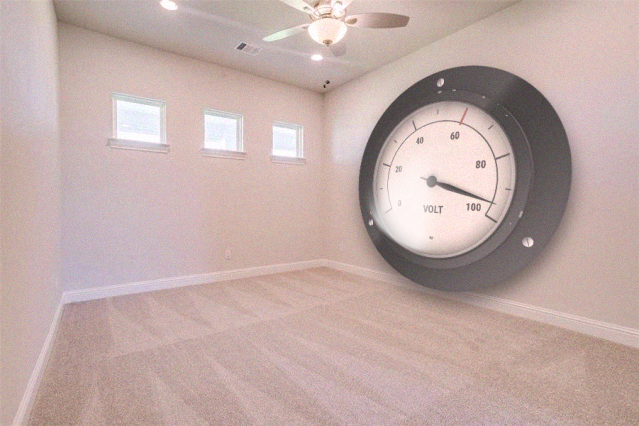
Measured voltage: 95 V
